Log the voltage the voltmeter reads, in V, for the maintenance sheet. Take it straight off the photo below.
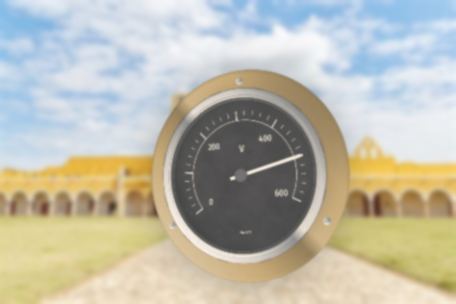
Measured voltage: 500 V
